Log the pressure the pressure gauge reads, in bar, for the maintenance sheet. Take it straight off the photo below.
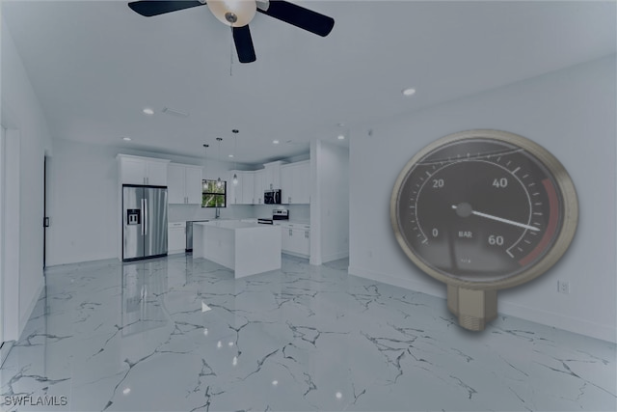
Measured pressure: 53 bar
